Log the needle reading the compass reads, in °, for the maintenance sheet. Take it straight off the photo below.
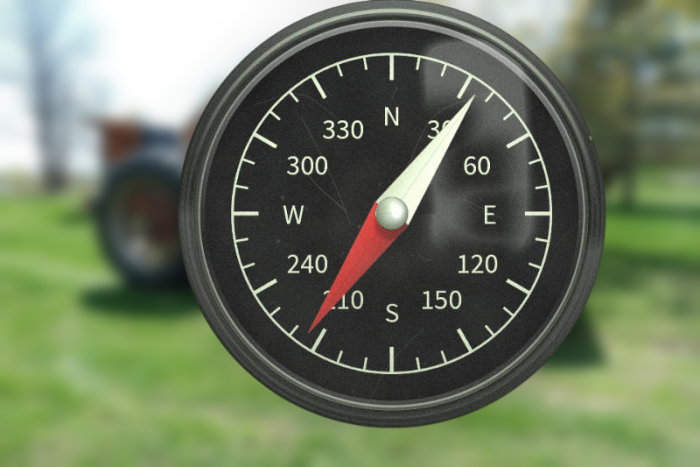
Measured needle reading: 215 °
